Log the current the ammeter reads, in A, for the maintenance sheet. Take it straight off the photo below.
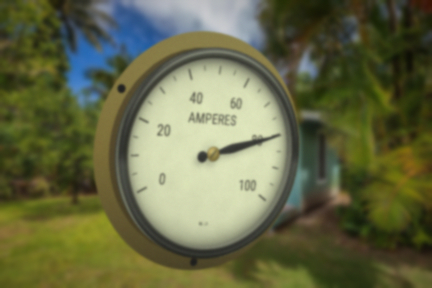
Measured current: 80 A
